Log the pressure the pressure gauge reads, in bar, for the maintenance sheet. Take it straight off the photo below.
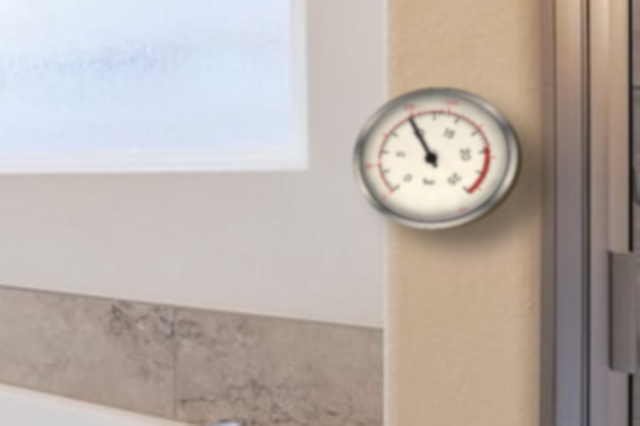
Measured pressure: 10 bar
